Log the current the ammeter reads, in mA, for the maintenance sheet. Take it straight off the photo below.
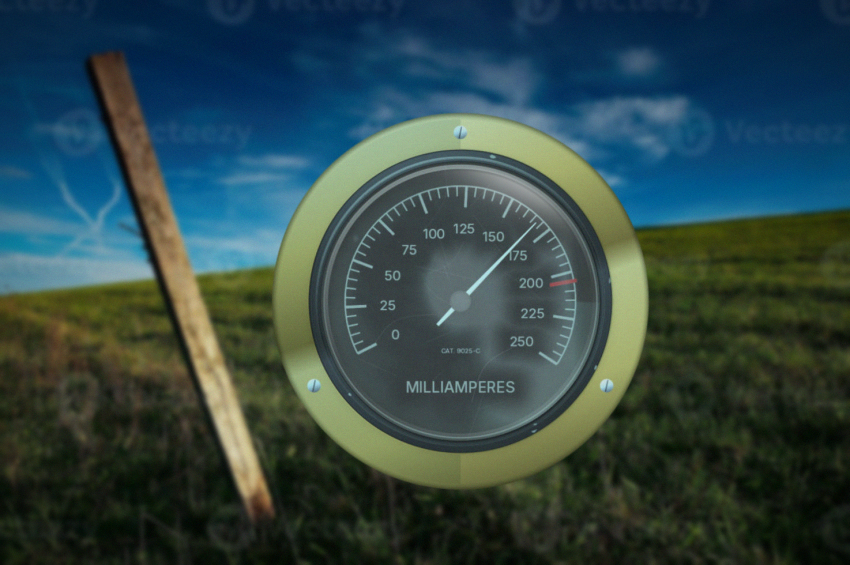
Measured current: 167.5 mA
